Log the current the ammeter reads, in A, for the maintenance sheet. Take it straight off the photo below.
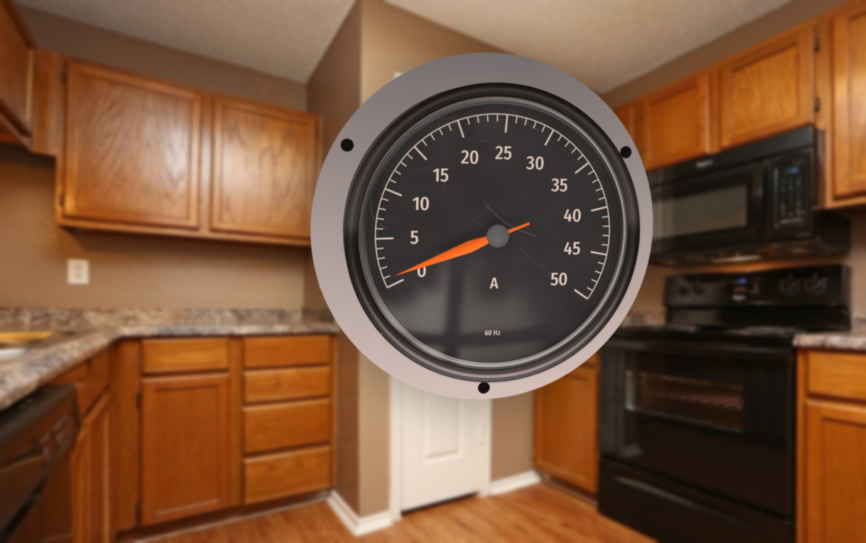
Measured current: 1 A
